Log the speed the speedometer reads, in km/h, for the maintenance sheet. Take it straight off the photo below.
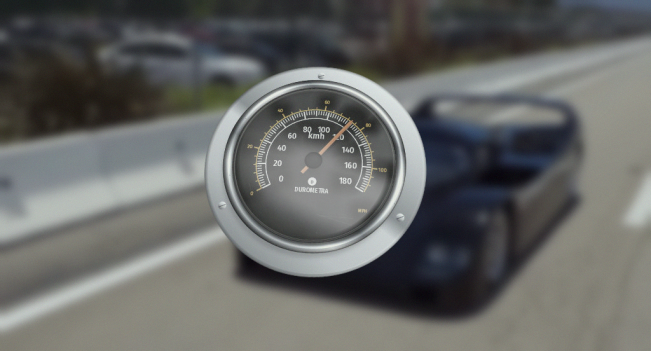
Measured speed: 120 km/h
